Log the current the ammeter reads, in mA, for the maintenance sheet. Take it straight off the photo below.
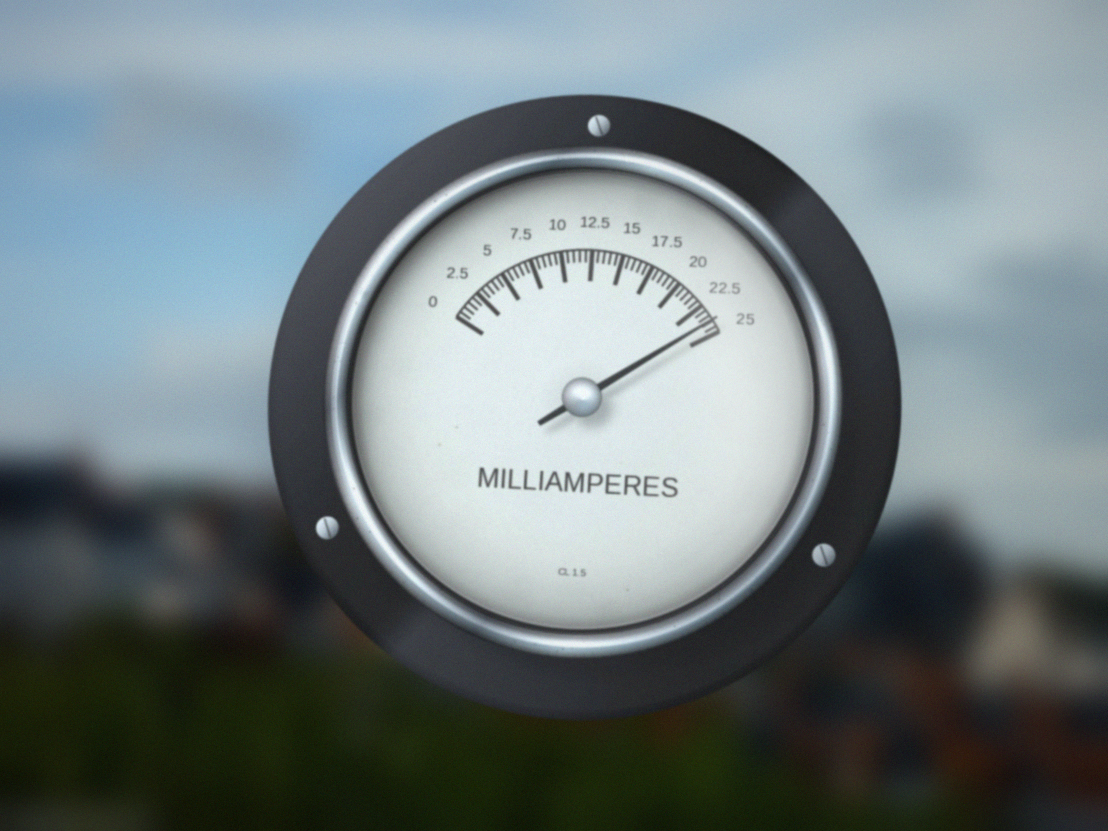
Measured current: 24 mA
